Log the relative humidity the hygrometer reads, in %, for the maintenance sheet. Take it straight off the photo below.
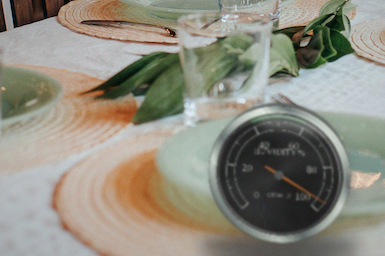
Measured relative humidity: 95 %
